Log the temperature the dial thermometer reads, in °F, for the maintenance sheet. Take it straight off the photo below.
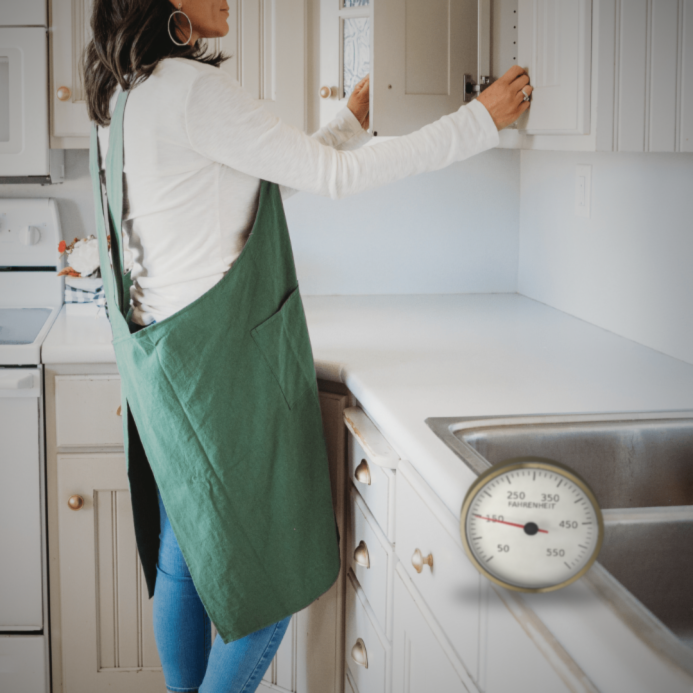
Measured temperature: 150 °F
